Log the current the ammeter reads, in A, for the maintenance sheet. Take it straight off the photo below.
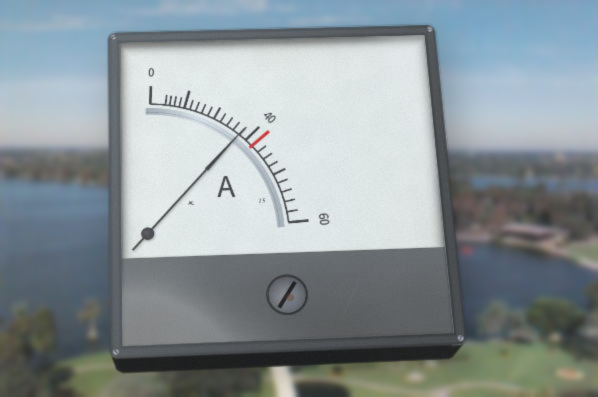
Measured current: 38 A
